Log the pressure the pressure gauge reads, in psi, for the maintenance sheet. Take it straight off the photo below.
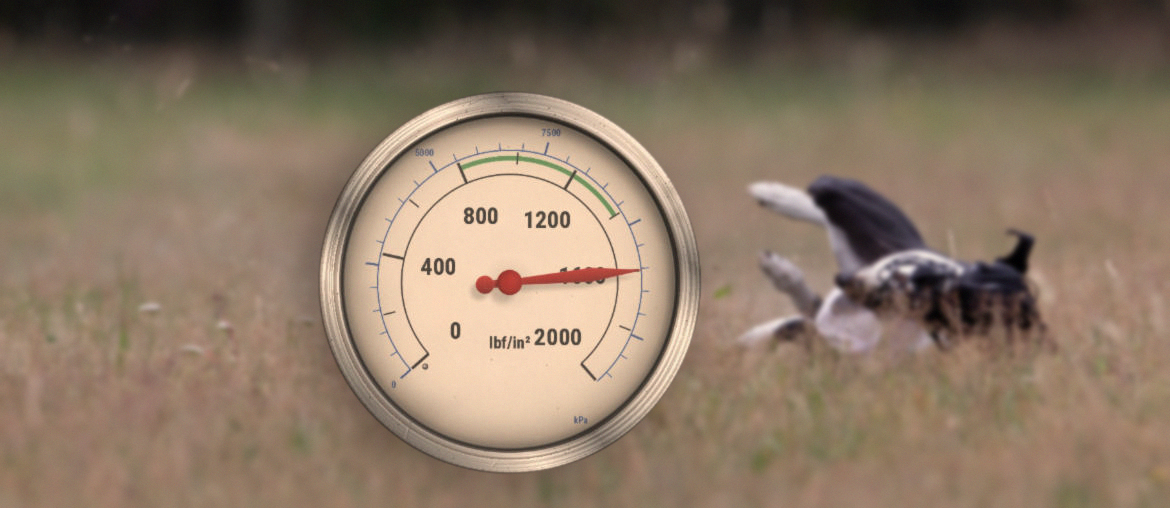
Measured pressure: 1600 psi
